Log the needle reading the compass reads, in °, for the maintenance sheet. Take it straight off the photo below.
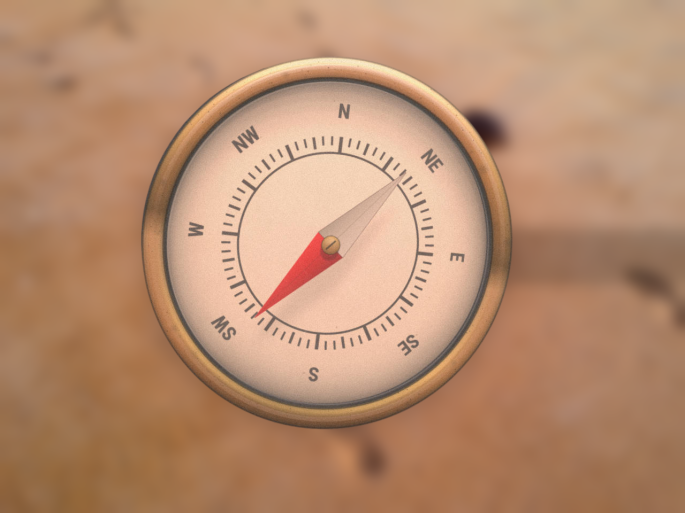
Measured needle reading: 220 °
